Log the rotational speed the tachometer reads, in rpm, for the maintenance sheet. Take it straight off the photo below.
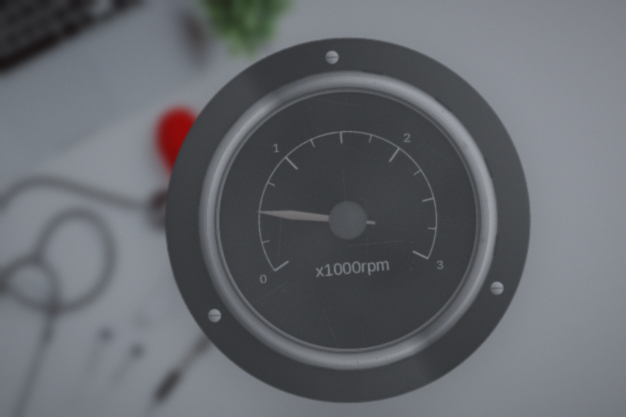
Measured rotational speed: 500 rpm
